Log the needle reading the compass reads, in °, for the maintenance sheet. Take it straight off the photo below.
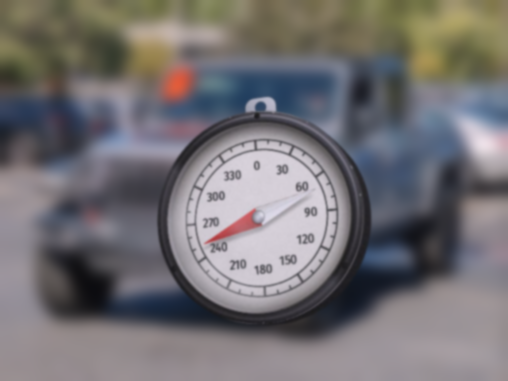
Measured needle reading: 250 °
